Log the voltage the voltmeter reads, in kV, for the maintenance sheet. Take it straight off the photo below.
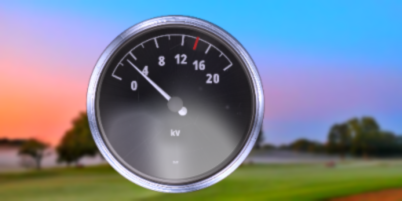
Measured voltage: 3 kV
